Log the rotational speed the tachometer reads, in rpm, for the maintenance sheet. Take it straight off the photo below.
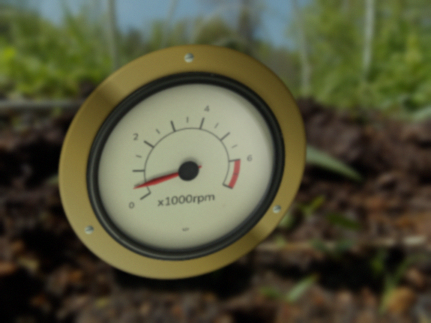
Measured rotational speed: 500 rpm
